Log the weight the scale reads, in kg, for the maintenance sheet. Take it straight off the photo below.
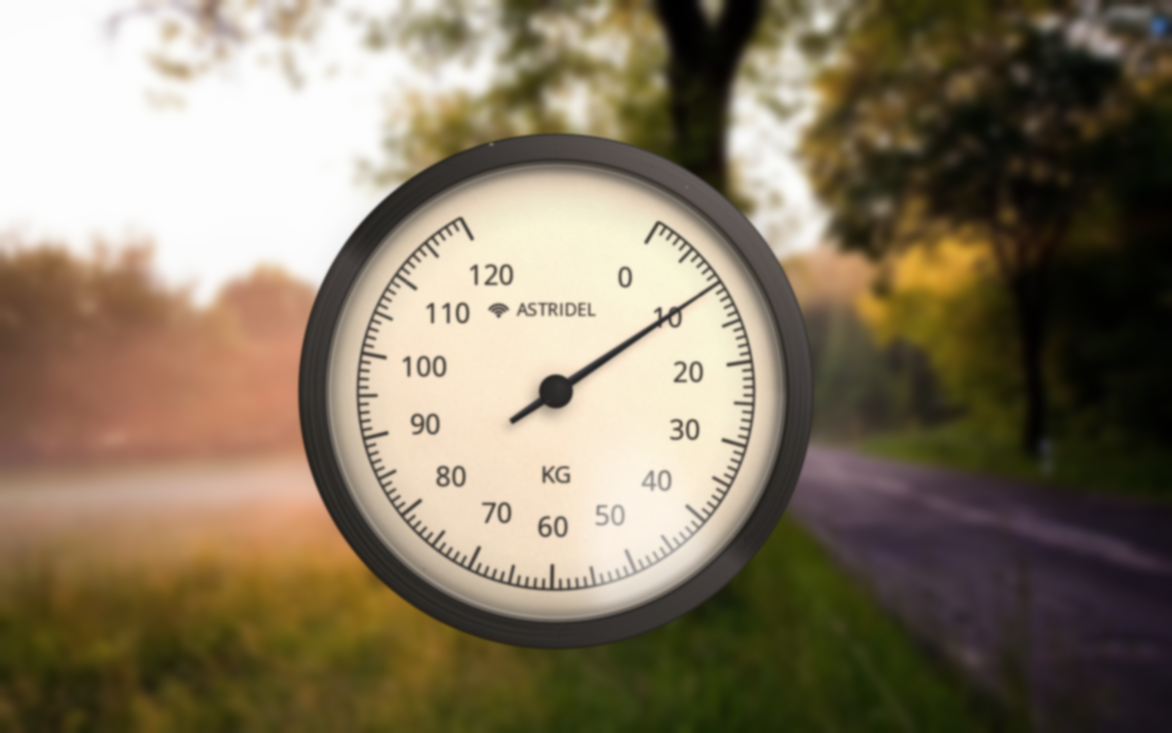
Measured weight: 10 kg
